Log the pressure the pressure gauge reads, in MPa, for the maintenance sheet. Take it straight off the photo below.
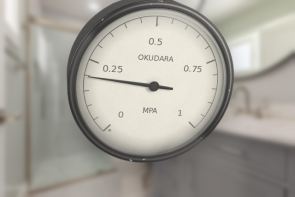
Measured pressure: 0.2 MPa
